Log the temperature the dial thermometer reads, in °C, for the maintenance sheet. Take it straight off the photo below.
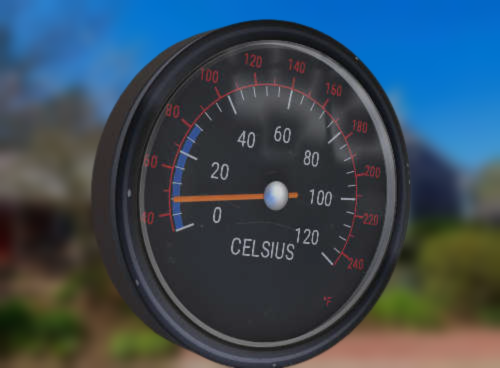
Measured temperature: 8 °C
